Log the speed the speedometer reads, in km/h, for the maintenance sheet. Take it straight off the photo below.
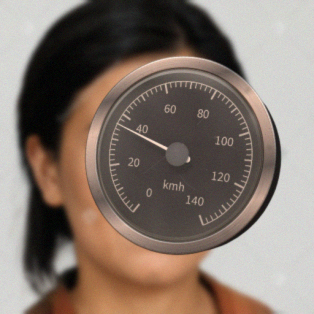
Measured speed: 36 km/h
